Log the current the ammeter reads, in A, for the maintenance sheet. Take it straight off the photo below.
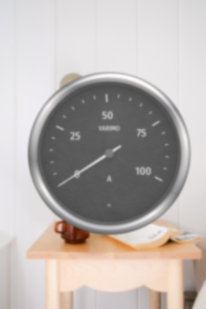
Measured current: 0 A
